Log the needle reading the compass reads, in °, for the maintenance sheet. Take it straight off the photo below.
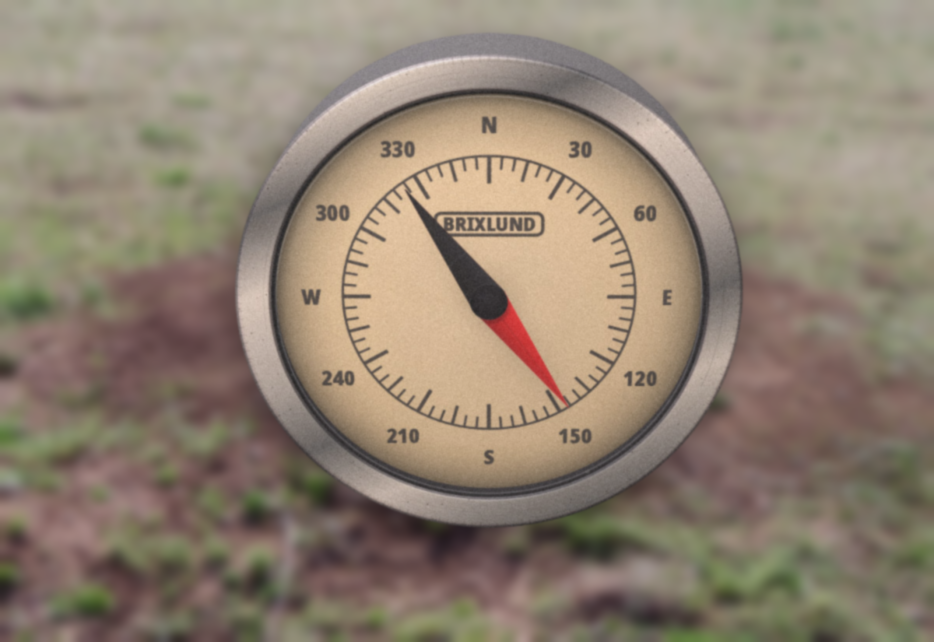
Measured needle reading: 145 °
